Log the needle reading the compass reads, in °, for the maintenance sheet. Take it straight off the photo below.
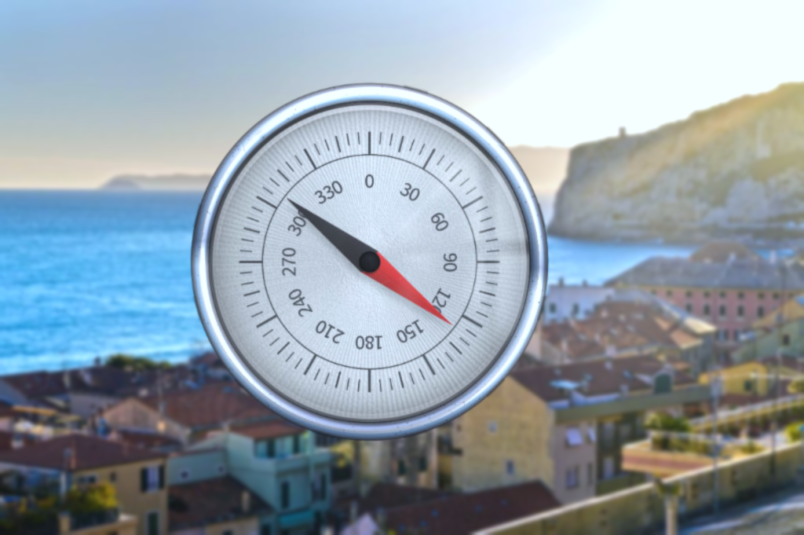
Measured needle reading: 127.5 °
